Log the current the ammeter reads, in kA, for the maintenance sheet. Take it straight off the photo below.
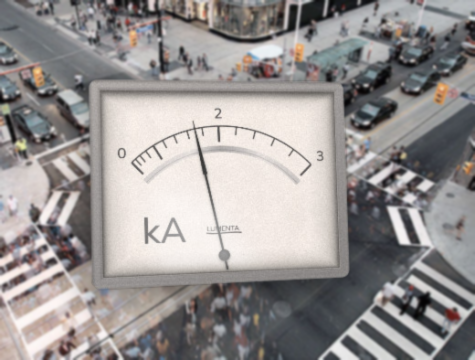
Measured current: 1.7 kA
